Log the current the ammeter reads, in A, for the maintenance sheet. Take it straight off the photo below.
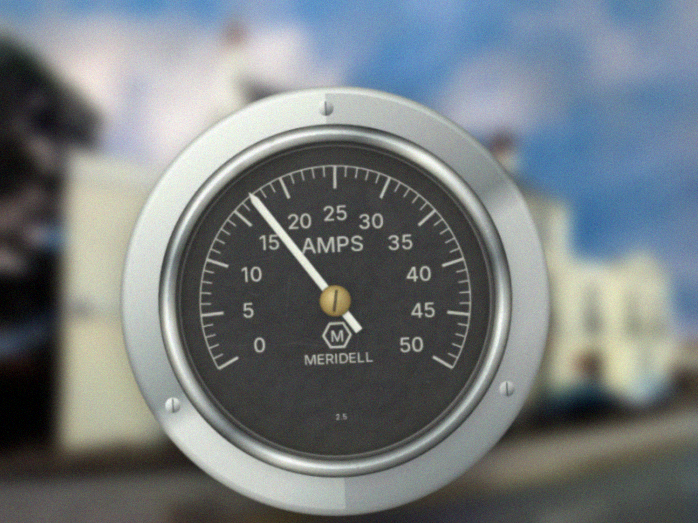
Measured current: 17 A
